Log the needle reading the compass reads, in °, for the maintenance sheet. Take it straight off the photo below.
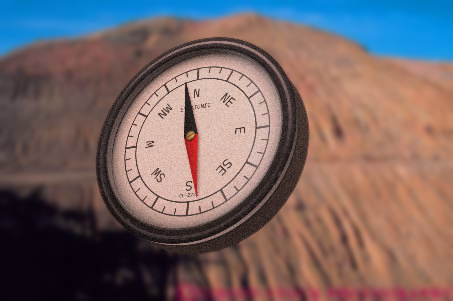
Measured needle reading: 170 °
